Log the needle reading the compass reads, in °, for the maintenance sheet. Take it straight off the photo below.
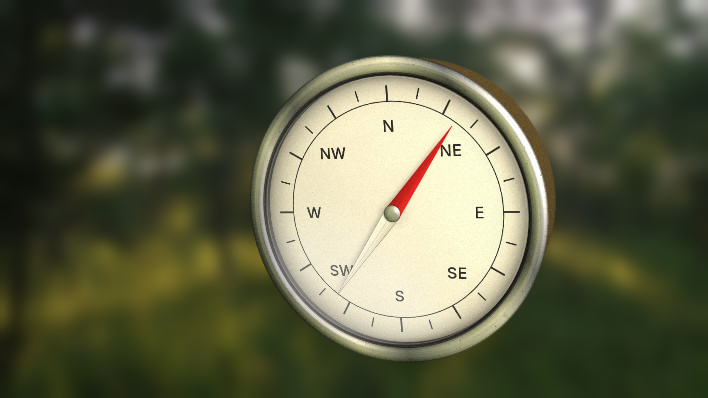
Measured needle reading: 37.5 °
